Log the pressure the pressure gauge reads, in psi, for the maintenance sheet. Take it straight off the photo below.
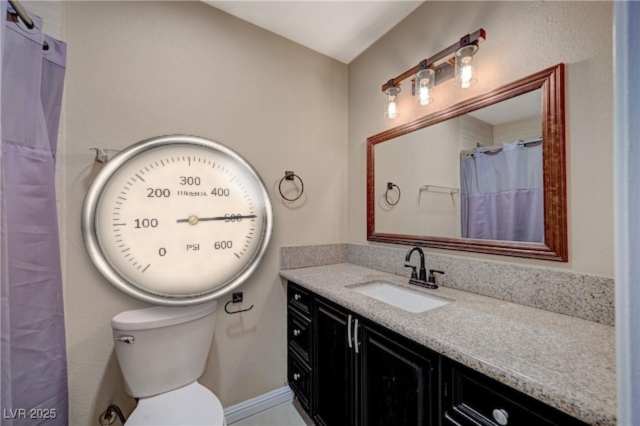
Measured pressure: 500 psi
